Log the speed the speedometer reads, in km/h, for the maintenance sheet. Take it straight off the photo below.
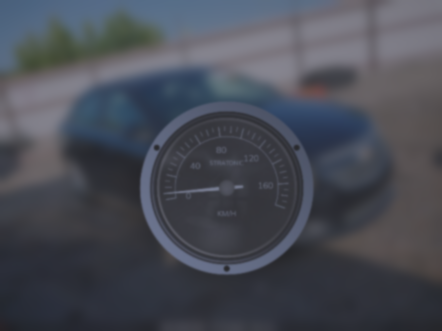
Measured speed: 5 km/h
